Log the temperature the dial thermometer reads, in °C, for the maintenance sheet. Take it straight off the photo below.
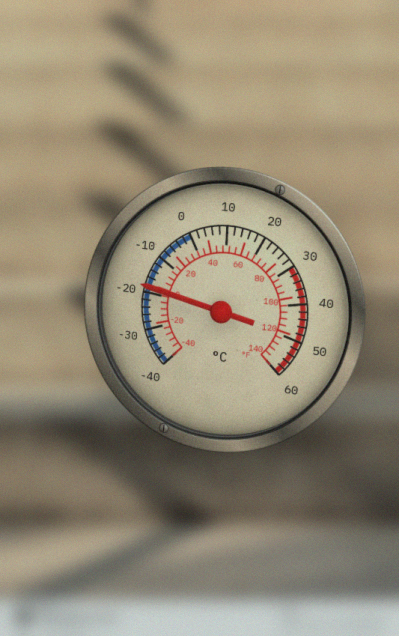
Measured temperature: -18 °C
